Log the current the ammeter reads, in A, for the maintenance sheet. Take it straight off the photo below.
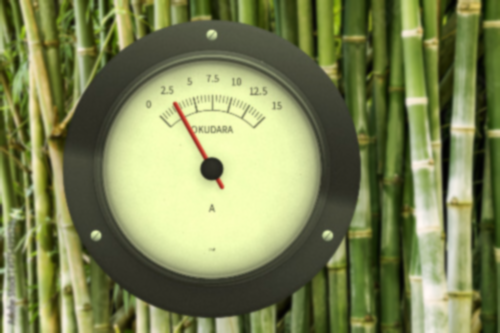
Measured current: 2.5 A
